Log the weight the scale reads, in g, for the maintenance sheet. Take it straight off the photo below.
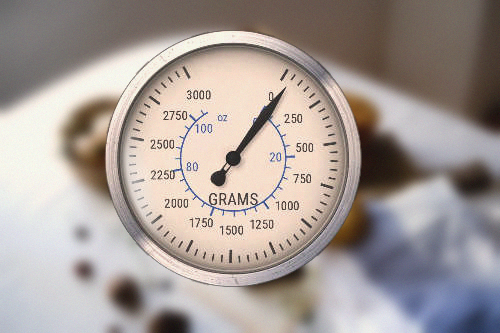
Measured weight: 50 g
